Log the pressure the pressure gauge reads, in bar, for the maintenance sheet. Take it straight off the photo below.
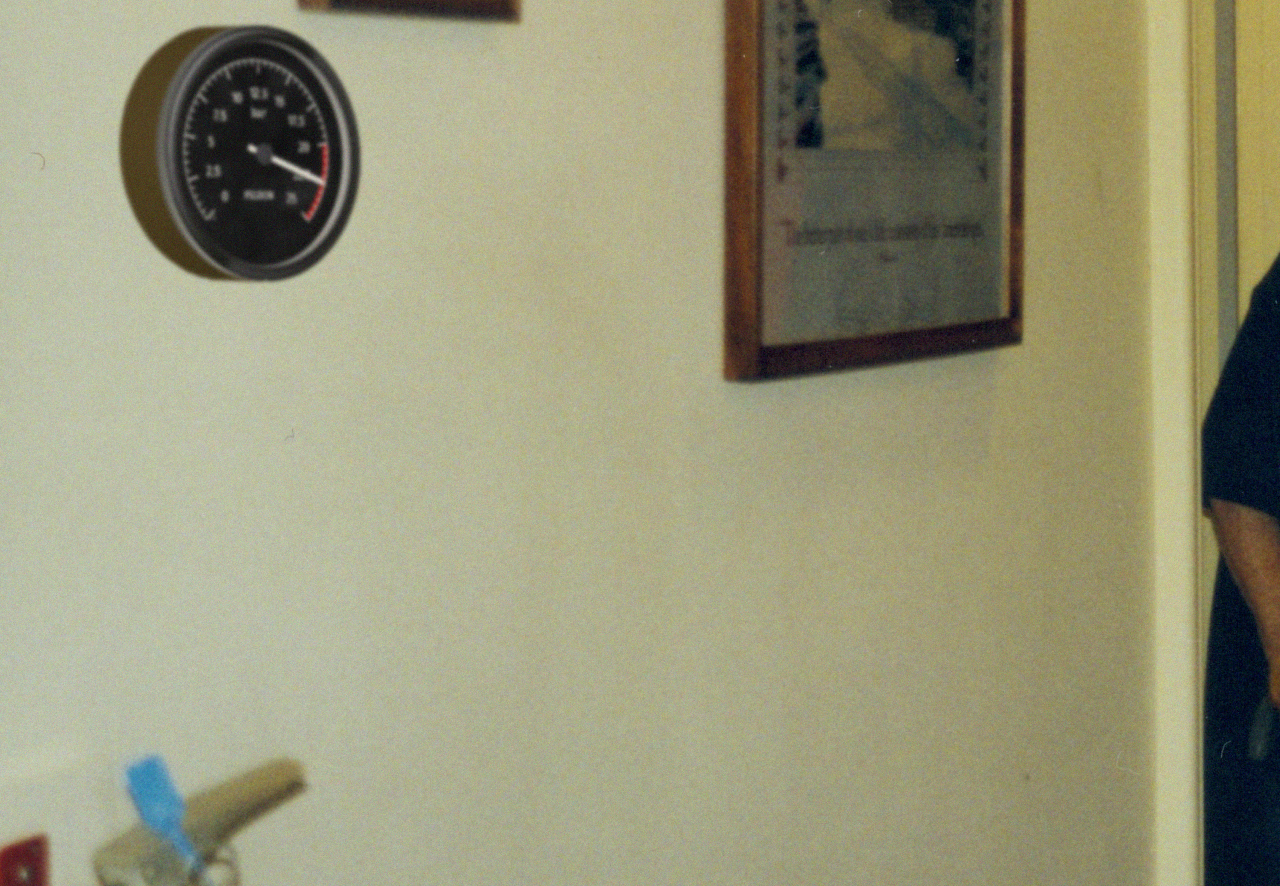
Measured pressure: 22.5 bar
